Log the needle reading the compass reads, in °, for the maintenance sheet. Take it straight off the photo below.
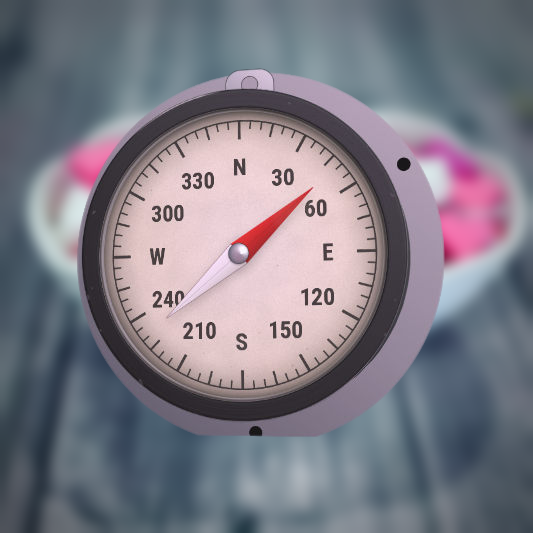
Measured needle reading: 50 °
